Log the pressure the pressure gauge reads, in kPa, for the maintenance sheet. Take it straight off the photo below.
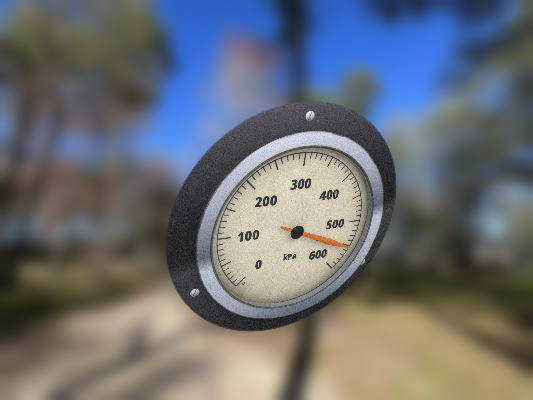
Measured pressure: 550 kPa
